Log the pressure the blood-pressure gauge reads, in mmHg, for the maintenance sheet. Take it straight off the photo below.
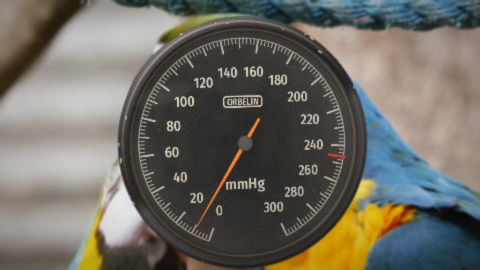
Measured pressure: 10 mmHg
